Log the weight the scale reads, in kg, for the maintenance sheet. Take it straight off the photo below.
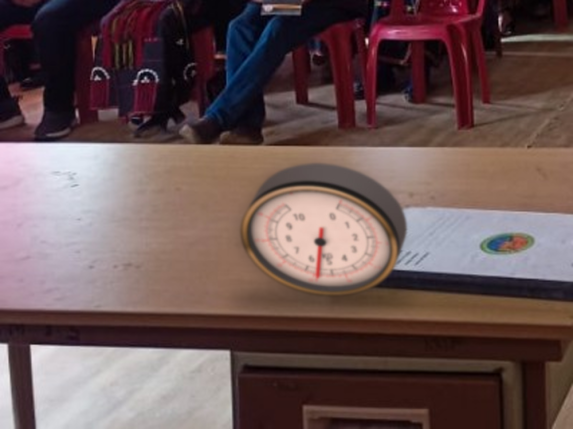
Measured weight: 5.5 kg
